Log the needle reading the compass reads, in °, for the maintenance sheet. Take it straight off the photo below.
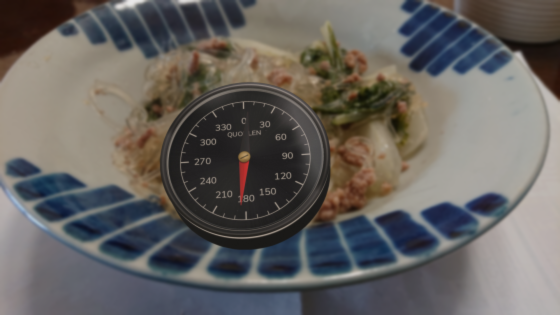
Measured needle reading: 185 °
